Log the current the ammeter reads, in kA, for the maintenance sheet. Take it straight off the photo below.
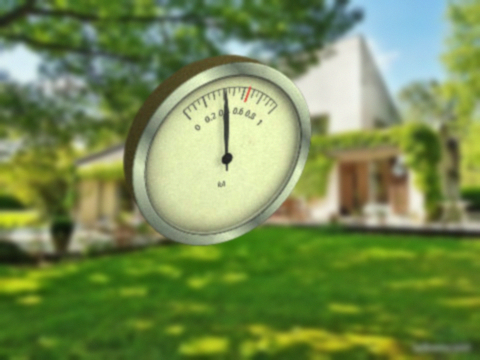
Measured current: 0.4 kA
